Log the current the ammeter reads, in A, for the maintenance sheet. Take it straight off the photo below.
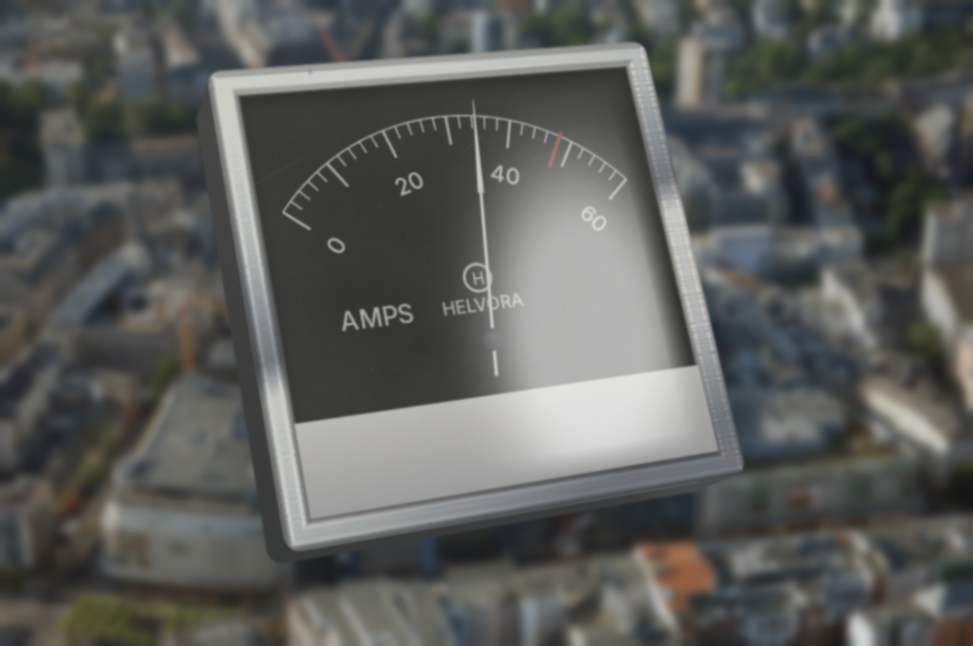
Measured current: 34 A
